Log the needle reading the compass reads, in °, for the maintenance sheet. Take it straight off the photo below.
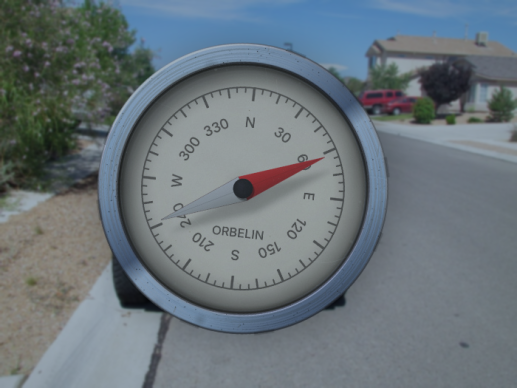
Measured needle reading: 62.5 °
